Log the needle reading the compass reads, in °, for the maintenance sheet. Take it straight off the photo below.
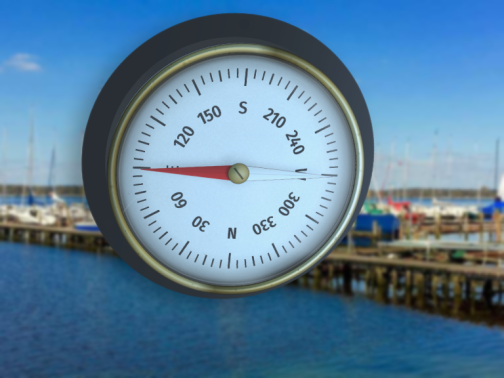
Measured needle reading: 90 °
